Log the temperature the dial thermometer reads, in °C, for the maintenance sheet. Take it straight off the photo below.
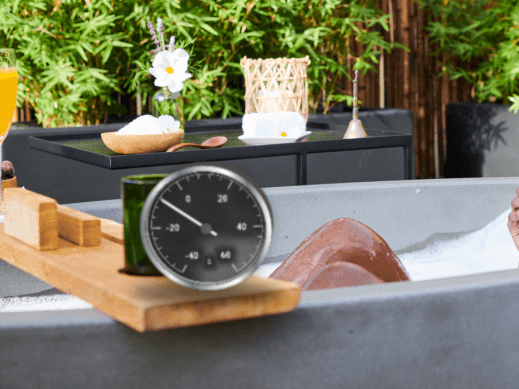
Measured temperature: -8 °C
